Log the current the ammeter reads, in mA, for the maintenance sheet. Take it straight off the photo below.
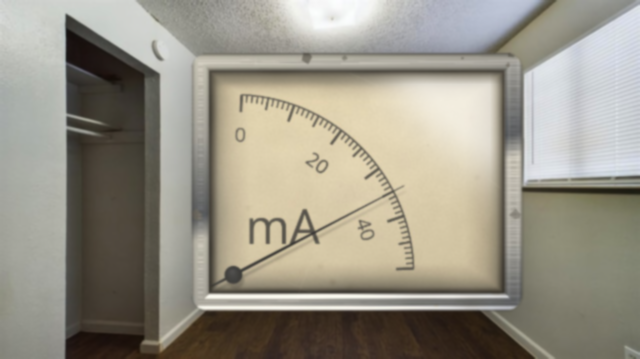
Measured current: 35 mA
